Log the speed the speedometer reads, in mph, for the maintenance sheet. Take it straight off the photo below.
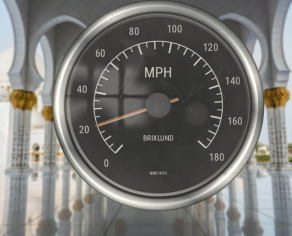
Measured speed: 20 mph
